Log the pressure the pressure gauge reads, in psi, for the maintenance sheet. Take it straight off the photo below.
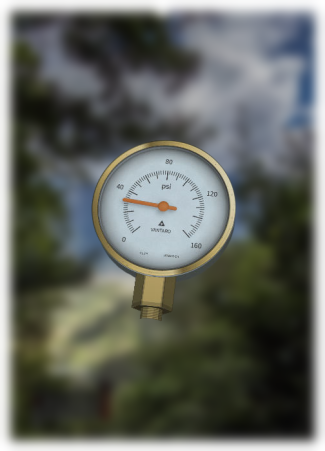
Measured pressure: 30 psi
